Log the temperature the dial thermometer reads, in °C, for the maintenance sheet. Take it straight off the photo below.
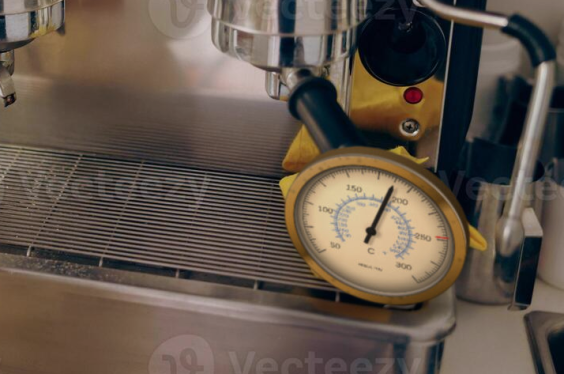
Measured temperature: 187.5 °C
